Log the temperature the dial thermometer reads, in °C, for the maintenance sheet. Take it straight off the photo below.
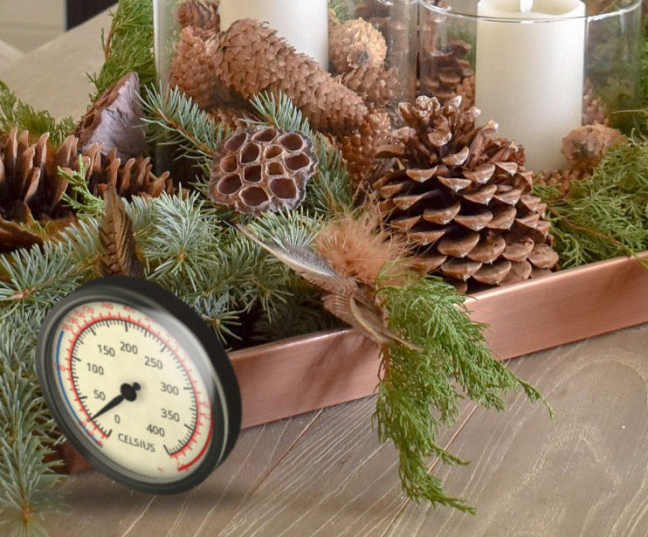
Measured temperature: 25 °C
